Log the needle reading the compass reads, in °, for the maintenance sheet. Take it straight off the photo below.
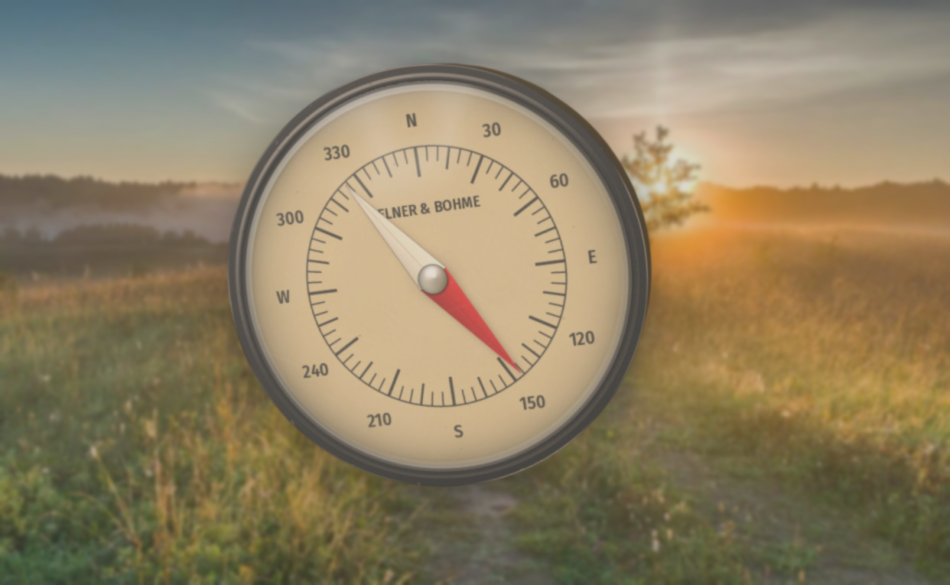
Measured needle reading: 145 °
